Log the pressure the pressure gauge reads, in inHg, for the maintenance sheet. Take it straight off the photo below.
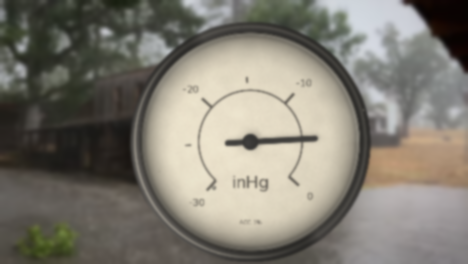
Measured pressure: -5 inHg
